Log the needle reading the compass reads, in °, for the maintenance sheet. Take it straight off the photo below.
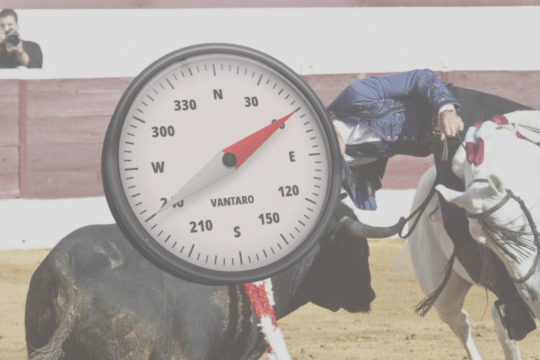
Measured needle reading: 60 °
